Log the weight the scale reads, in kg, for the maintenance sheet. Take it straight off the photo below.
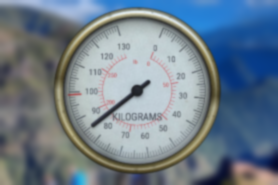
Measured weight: 85 kg
